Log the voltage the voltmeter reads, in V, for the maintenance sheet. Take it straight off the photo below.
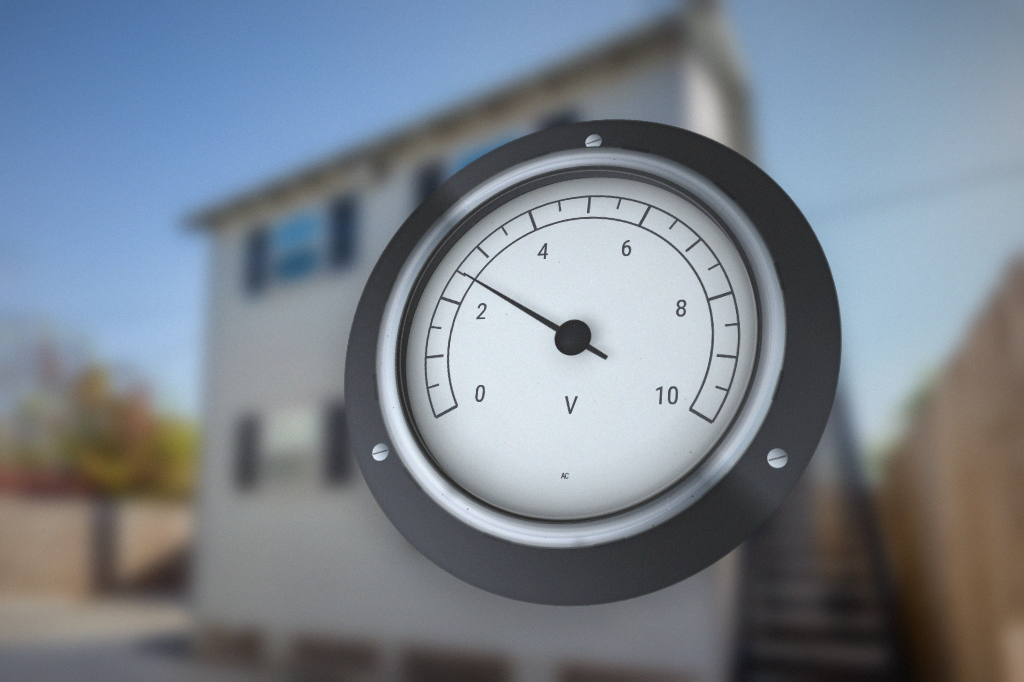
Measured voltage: 2.5 V
